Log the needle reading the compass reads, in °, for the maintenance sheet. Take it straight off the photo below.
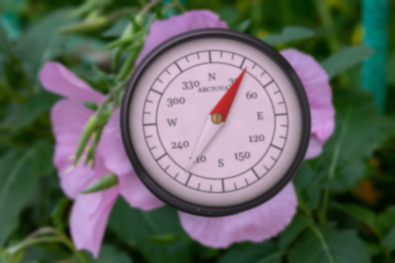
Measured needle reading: 35 °
